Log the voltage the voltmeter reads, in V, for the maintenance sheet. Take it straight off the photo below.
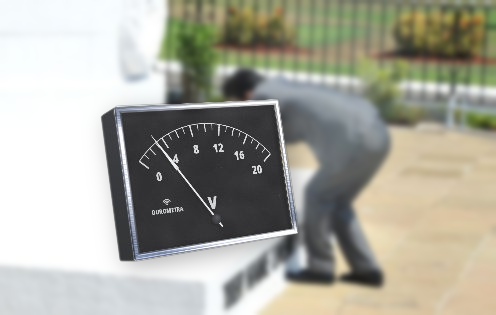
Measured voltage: 3 V
